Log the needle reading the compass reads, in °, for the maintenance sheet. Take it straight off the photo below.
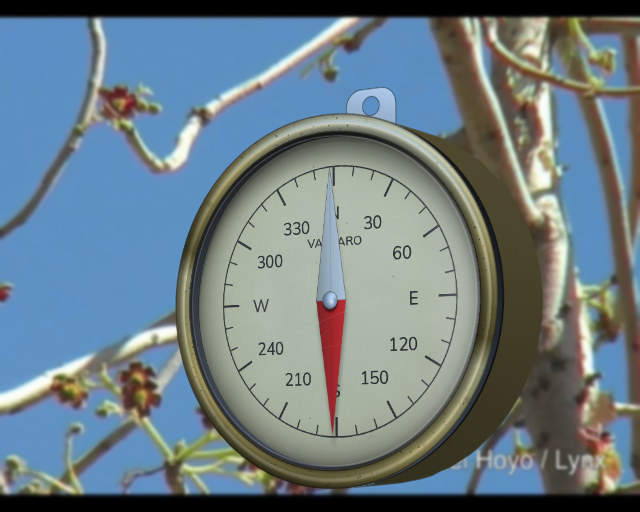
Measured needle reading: 180 °
